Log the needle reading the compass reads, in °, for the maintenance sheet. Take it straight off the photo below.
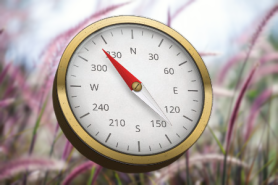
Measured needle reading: 320 °
